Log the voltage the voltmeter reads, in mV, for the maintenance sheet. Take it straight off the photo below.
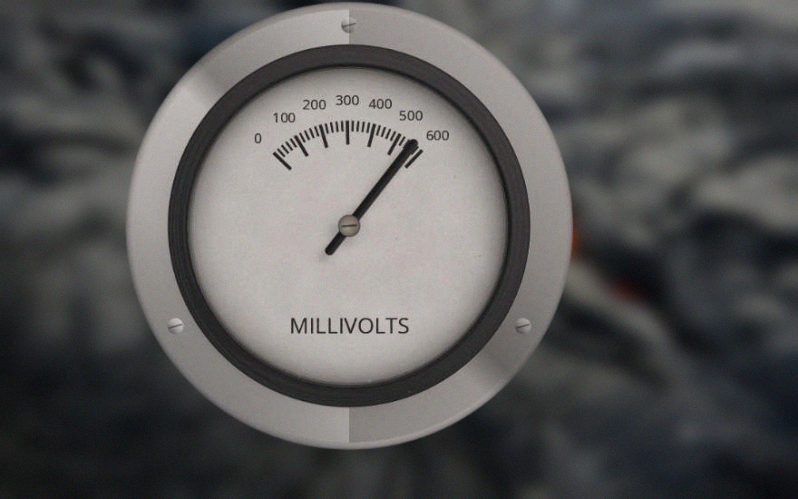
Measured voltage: 560 mV
